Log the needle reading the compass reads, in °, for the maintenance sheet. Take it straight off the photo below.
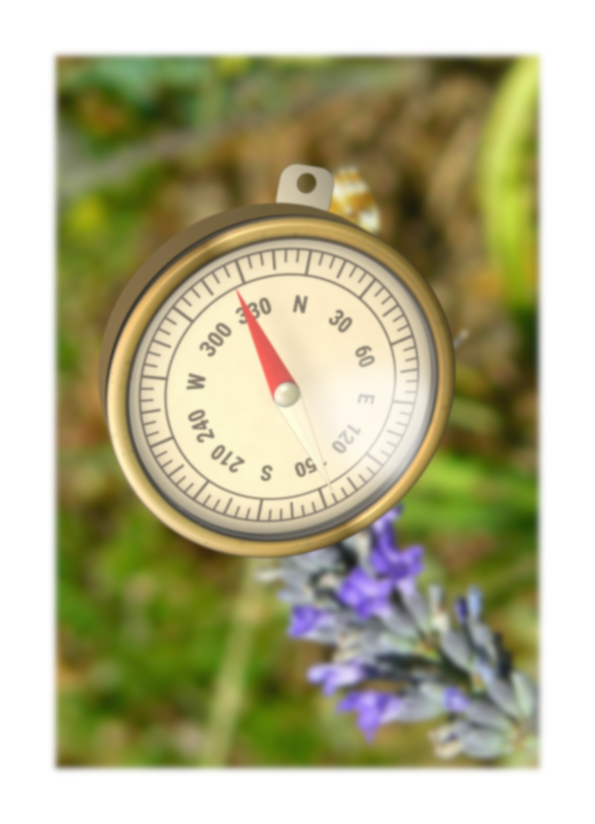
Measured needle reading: 325 °
